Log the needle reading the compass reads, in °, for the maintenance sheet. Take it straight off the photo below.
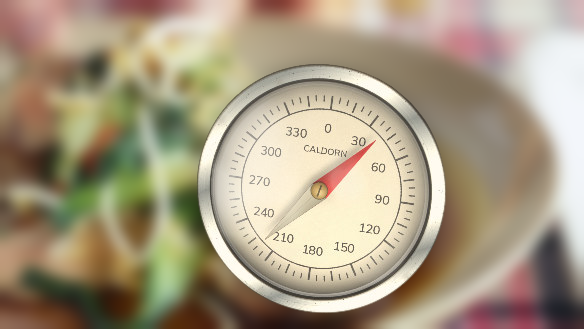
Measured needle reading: 40 °
